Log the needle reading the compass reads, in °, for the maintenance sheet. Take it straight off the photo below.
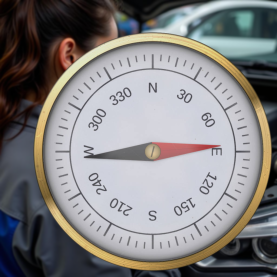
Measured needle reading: 85 °
